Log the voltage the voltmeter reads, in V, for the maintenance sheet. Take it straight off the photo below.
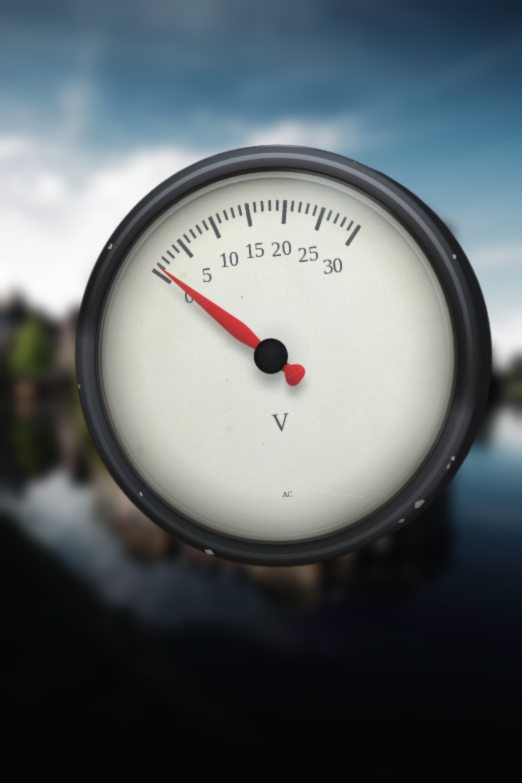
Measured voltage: 1 V
